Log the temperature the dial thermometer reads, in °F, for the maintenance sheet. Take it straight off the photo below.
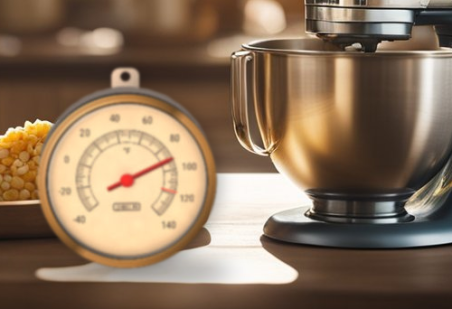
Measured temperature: 90 °F
